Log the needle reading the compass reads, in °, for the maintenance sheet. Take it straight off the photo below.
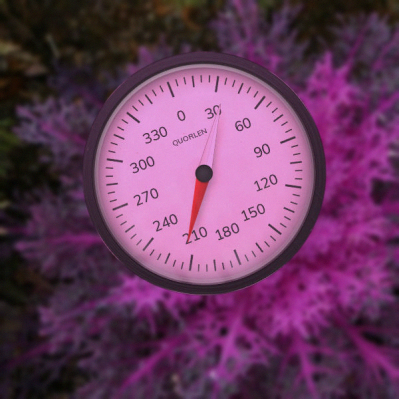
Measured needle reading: 215 °
